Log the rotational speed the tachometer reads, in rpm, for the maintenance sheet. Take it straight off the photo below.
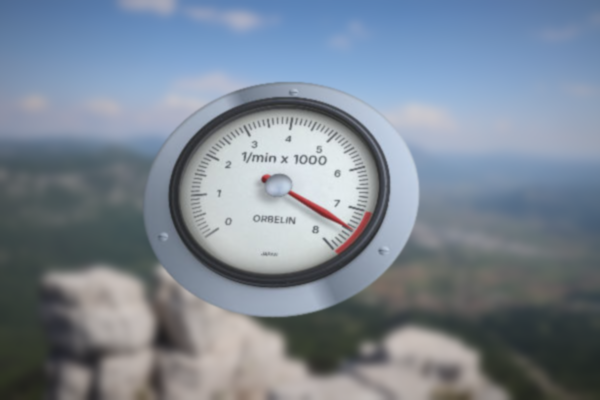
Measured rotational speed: 7500 rpm
